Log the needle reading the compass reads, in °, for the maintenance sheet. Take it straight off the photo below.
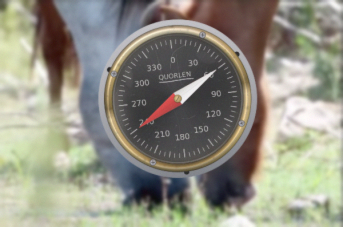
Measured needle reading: 240 °
